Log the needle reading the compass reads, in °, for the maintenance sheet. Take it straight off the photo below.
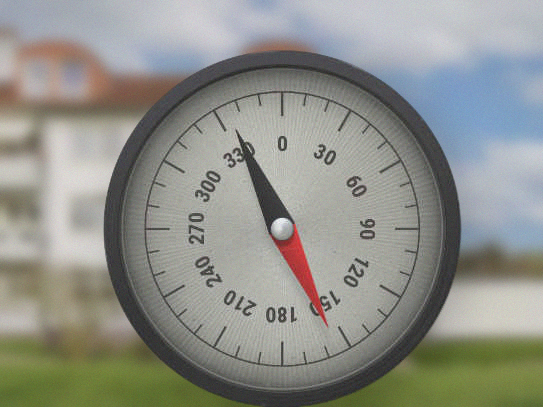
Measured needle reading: 155 °
